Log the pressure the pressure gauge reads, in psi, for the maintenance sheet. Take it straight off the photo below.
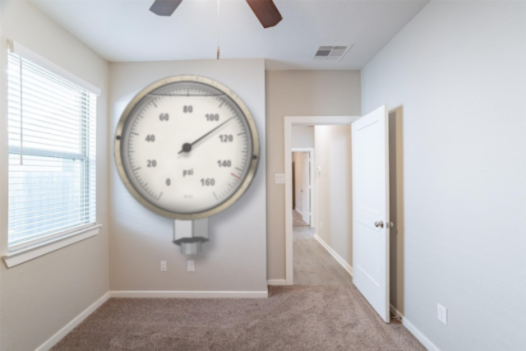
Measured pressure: 110 psi
